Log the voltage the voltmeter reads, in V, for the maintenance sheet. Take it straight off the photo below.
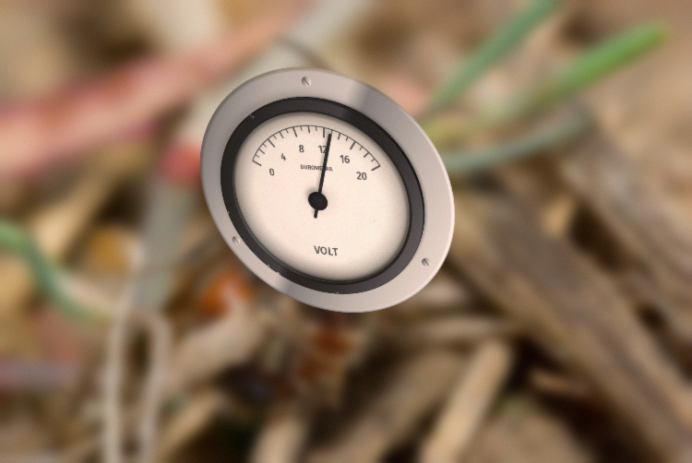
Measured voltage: 13 V
